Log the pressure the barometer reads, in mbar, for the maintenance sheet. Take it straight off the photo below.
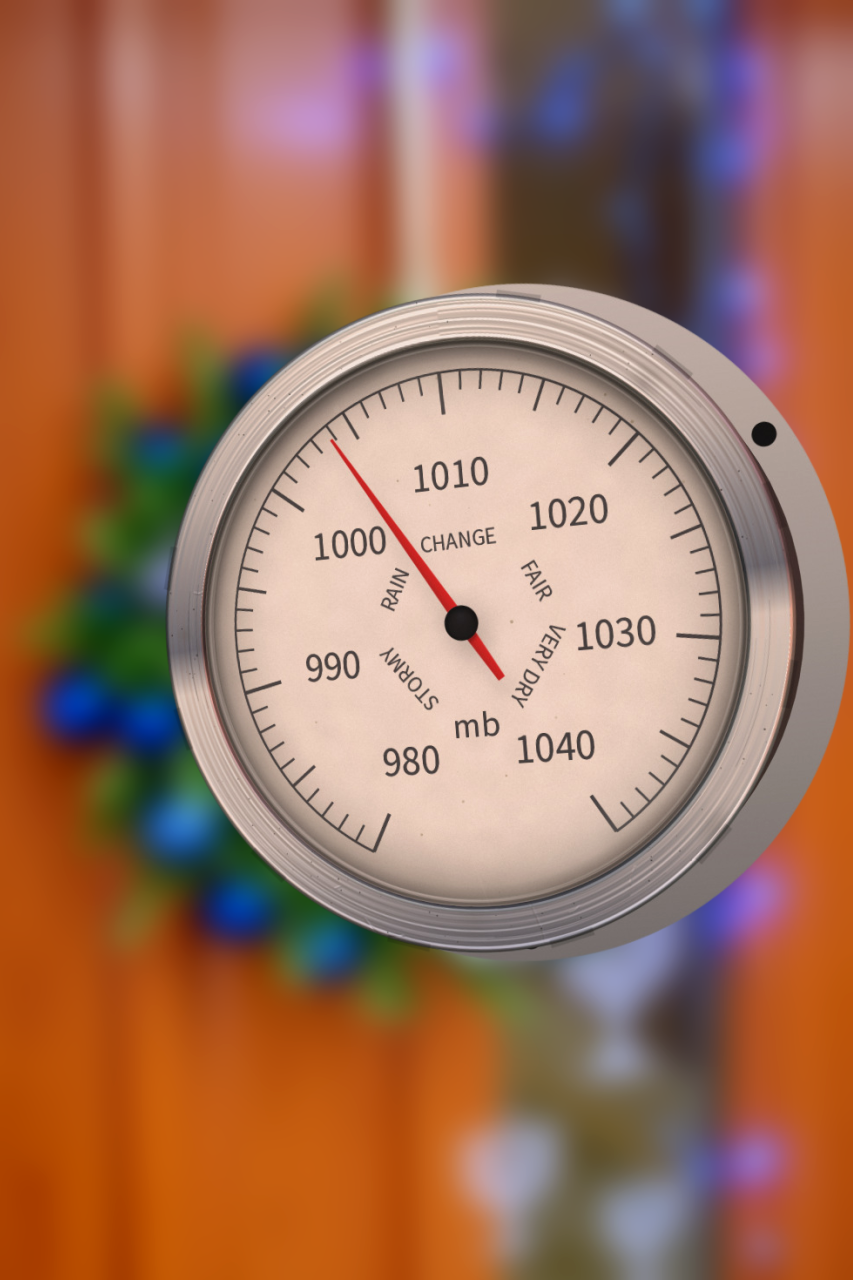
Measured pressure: 1004 mbar
